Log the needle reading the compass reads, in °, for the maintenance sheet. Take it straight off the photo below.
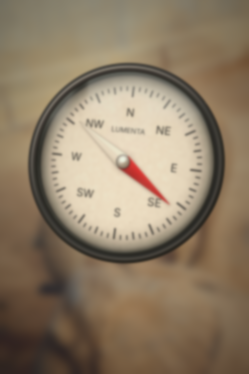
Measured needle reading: 125 °
